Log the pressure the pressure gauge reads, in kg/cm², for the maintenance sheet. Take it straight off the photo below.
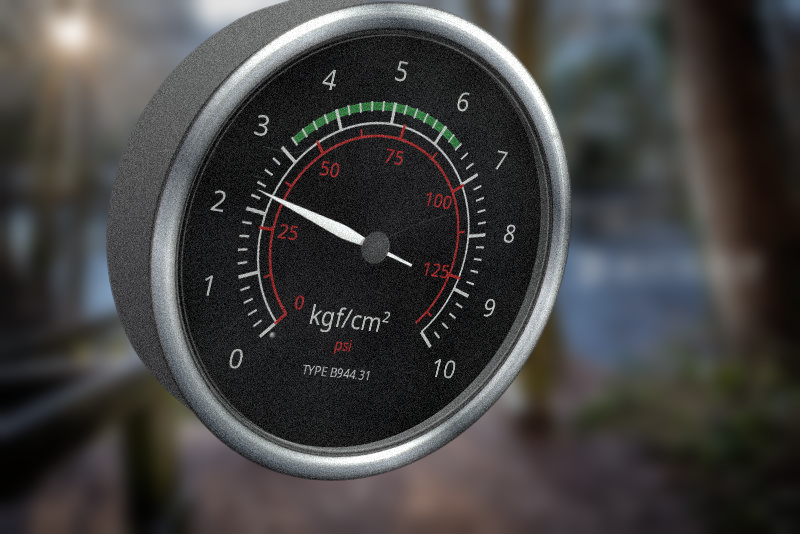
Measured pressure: 2.3 kg/cm²
